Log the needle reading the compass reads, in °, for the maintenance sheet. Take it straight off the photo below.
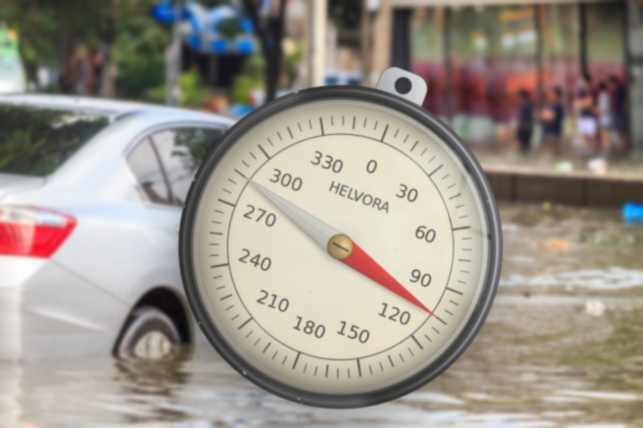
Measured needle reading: 105 °
